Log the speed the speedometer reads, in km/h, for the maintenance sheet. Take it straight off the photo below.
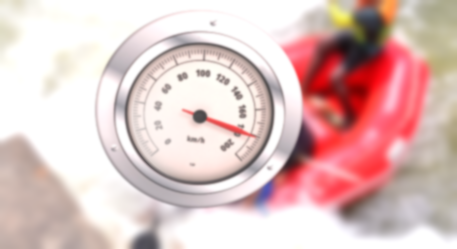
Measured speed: 180 km/h
